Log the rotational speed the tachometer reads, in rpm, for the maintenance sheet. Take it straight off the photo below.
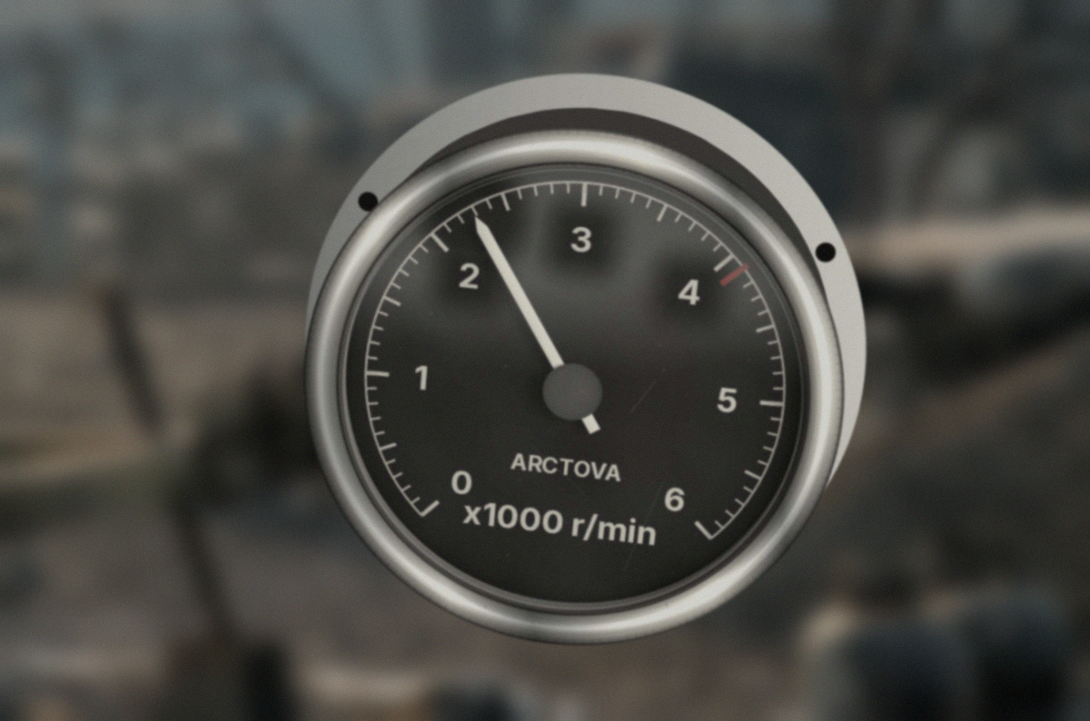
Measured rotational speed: 2300 rpm
